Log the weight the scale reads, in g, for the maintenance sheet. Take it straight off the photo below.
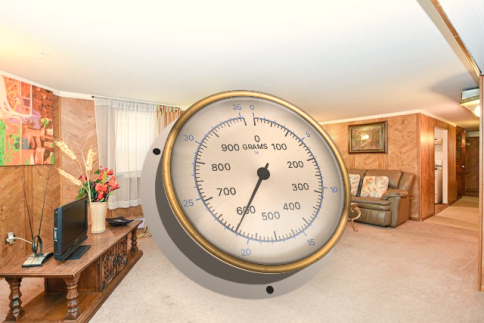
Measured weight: 600 g
